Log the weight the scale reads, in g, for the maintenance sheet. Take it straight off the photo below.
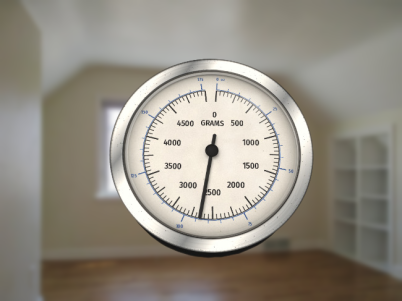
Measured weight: 2650 g
